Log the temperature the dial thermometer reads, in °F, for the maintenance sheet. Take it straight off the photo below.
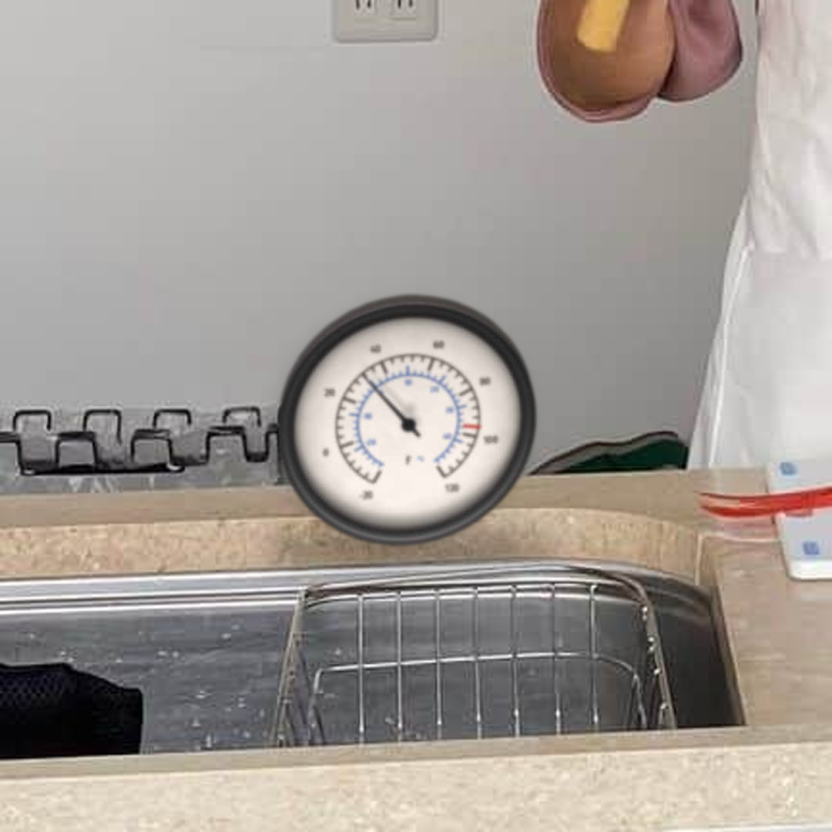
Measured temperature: 32 °F
